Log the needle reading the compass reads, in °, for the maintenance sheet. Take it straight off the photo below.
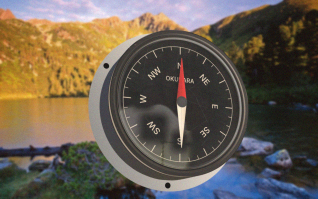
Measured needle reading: 0 °
